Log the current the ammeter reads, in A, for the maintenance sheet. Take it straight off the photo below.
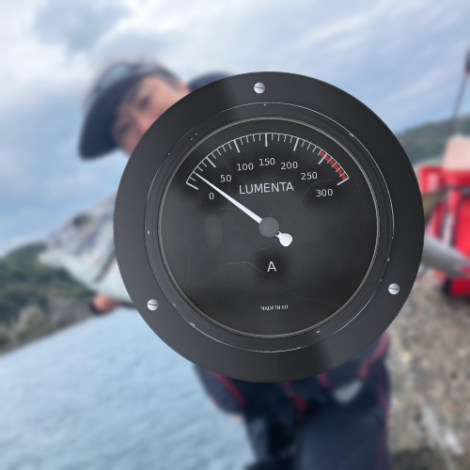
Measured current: 20 A
